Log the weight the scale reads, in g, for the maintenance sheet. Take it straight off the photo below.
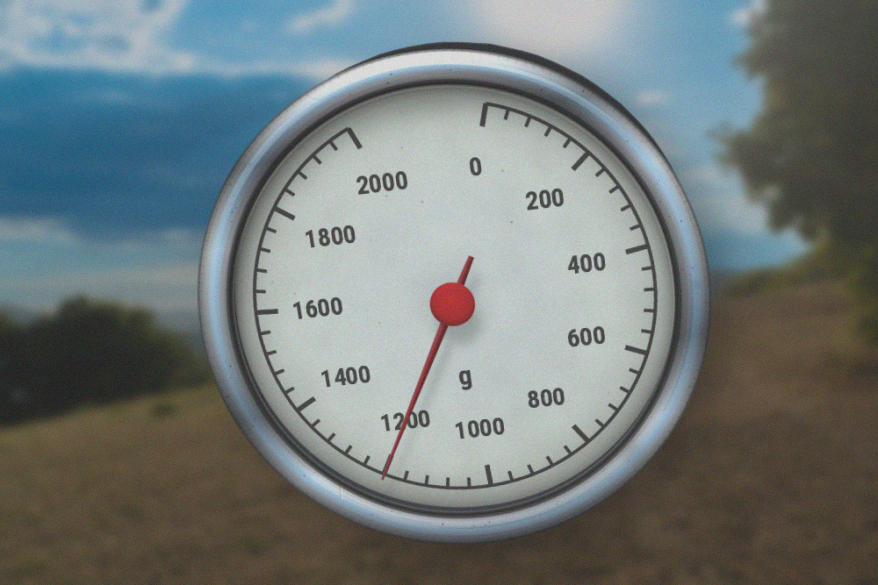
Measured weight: 1200 g
